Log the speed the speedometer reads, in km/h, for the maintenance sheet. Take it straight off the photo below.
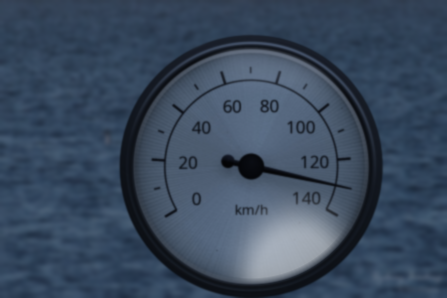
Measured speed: 130 km/h
